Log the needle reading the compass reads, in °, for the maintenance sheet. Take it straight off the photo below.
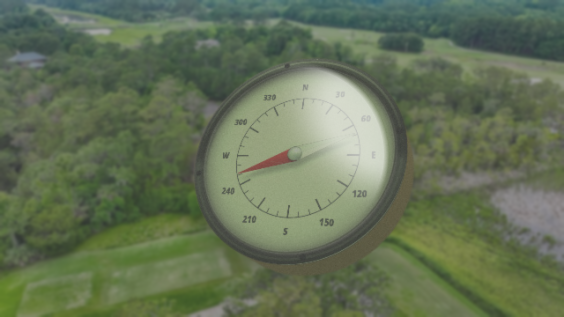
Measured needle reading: 250 °
